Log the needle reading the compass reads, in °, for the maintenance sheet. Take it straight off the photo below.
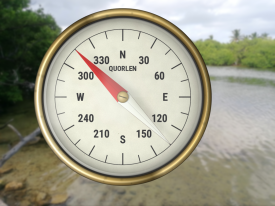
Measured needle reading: 315 °
